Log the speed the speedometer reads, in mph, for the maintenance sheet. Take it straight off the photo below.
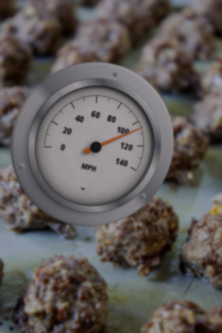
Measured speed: 105 mph
